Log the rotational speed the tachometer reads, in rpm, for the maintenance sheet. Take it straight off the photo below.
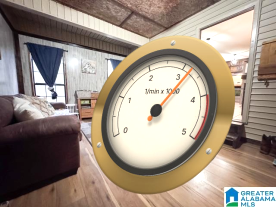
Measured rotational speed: 3250 rpm
